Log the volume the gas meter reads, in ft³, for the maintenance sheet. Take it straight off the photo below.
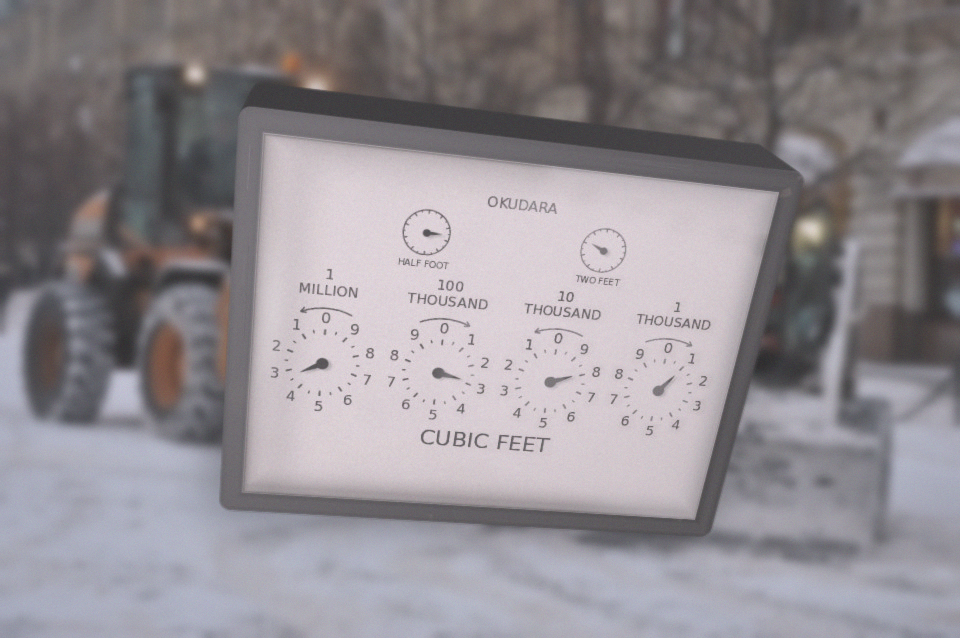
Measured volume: 328100 ft³
